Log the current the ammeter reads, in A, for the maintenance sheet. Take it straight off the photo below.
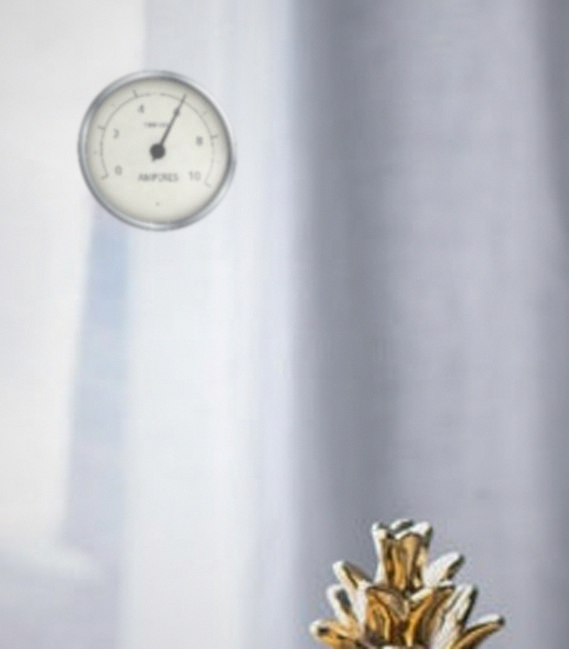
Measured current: 6 A
